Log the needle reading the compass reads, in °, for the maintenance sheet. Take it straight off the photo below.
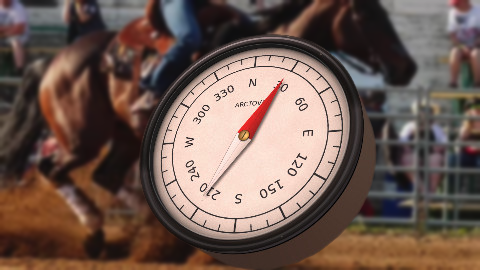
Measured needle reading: 30 °
